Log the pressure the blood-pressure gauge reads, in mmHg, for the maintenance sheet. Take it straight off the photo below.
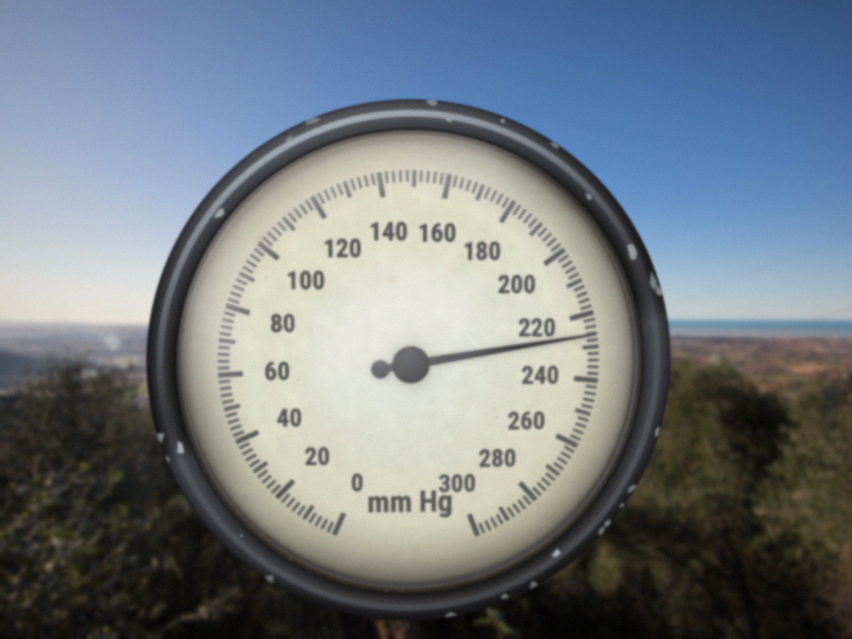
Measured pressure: 226 mmHg
